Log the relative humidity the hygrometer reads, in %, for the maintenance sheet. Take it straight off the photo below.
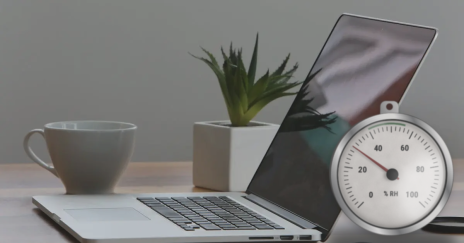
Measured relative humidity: 30 %
